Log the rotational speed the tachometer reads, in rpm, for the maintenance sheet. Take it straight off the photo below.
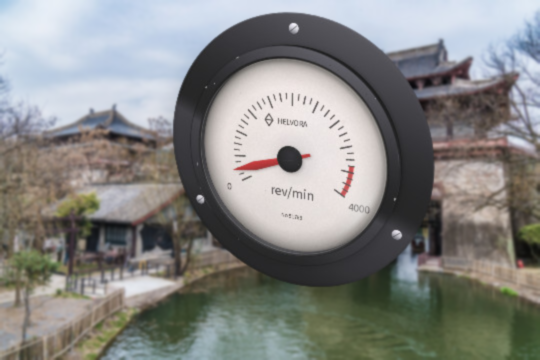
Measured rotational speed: 200 rpm
